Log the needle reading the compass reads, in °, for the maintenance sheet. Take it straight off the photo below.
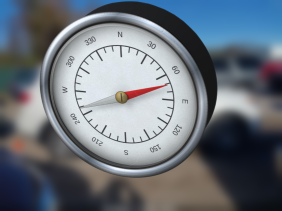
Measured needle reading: 70 °
